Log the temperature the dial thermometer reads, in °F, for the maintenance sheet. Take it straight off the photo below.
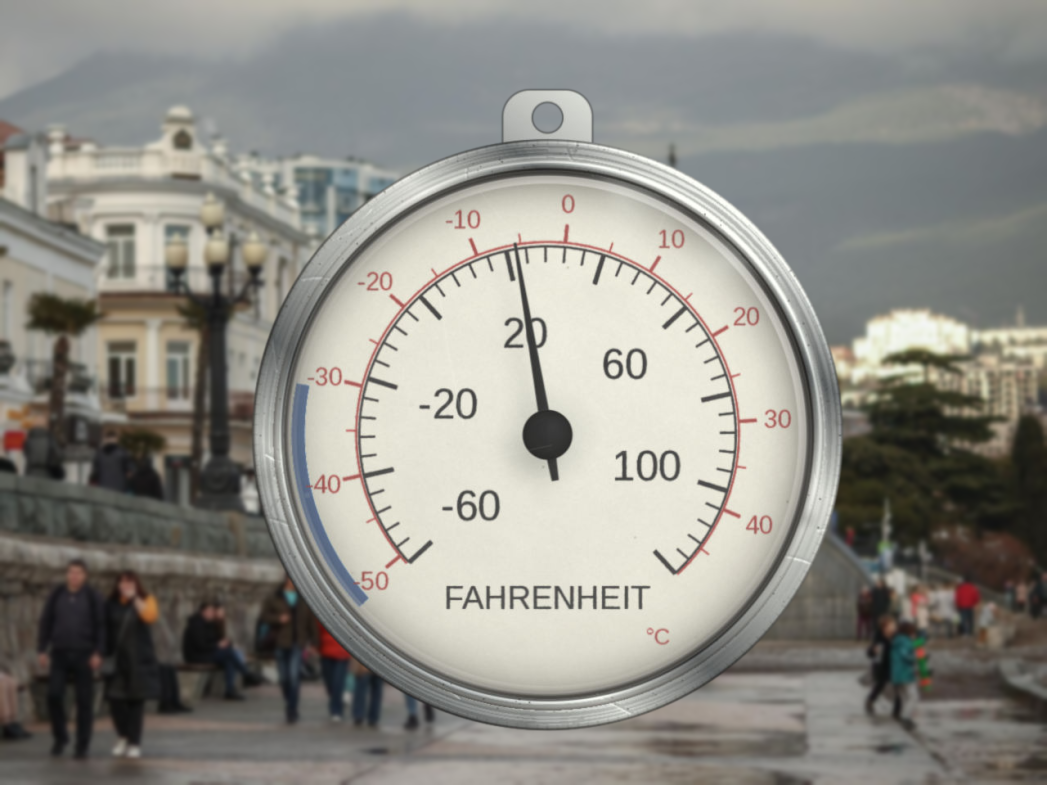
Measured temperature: 22 °F
